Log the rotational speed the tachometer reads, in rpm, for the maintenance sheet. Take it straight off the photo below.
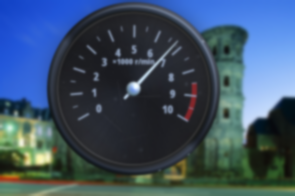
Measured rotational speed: 6750 rpm
